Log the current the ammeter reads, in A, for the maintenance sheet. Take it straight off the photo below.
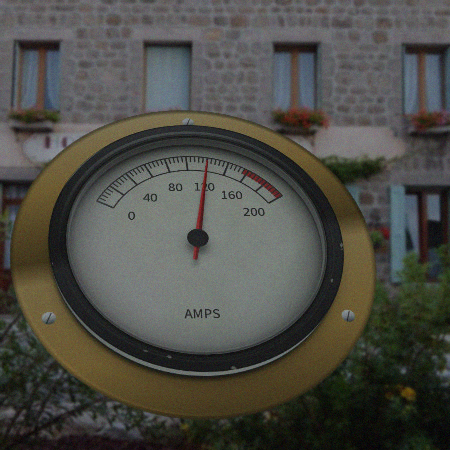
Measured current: 120 A
